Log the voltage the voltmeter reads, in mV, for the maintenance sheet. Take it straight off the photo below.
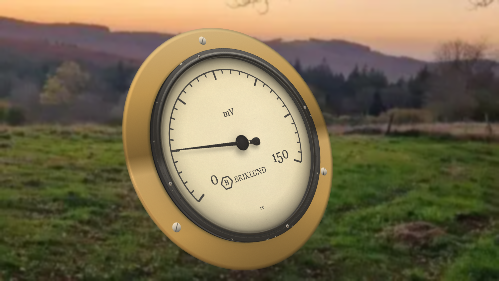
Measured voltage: 25 mV
